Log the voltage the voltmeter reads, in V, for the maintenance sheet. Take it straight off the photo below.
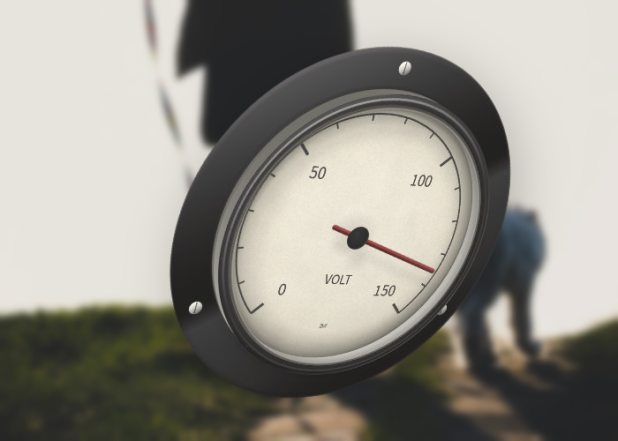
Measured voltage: 135 V
